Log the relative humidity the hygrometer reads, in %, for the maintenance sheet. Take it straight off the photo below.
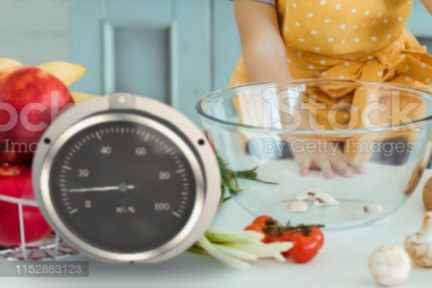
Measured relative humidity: 10 %
